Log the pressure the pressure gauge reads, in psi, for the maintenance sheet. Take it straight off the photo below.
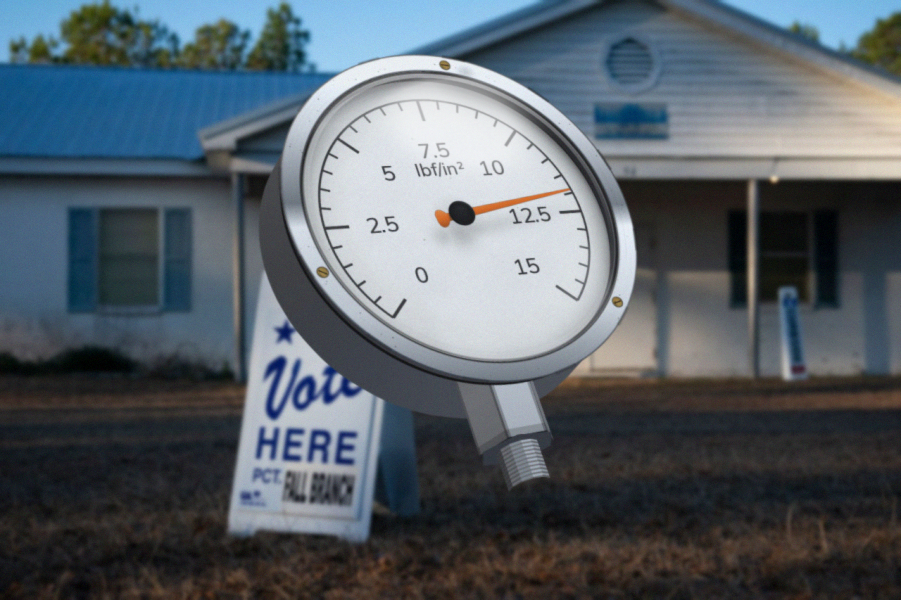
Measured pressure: 12 psi
